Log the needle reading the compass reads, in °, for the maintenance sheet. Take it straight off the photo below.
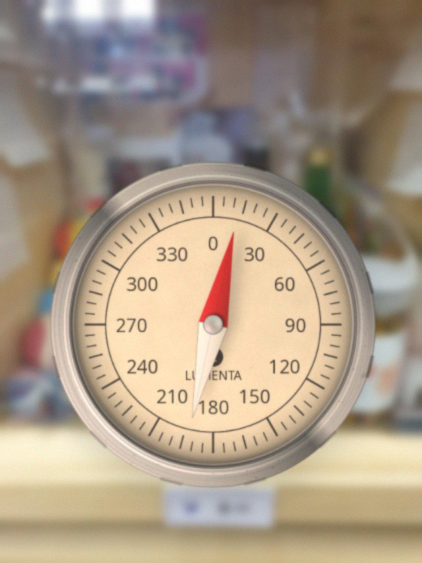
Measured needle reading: 12.5 °
